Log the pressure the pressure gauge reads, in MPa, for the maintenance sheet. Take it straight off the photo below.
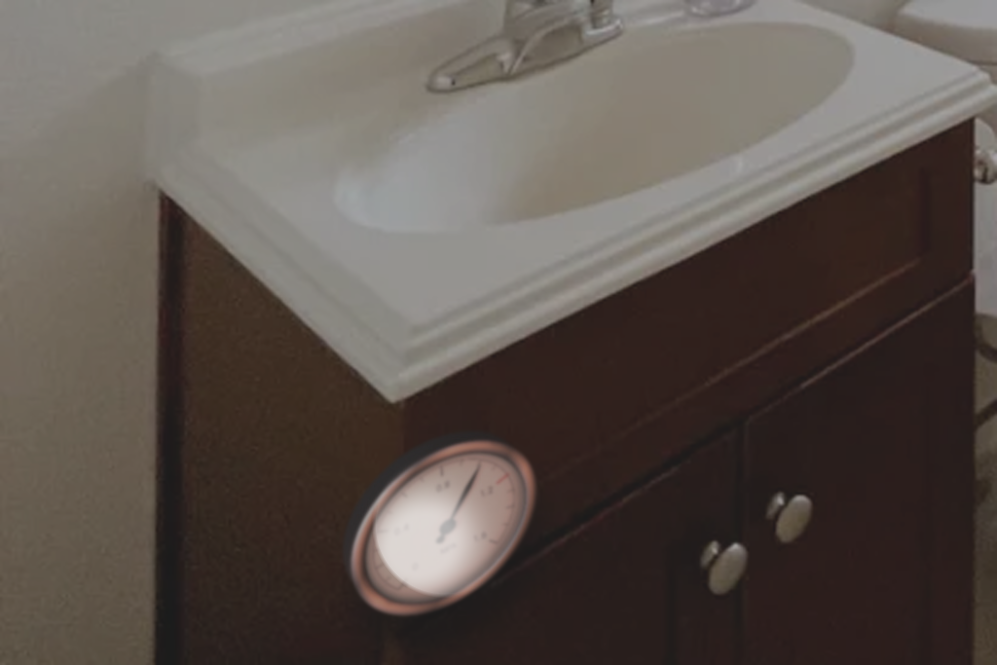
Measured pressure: 1 MPa
